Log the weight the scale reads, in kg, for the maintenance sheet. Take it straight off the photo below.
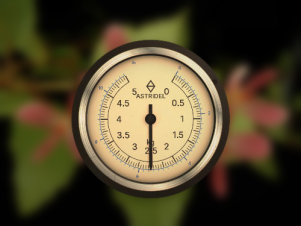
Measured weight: 2.5 kg
